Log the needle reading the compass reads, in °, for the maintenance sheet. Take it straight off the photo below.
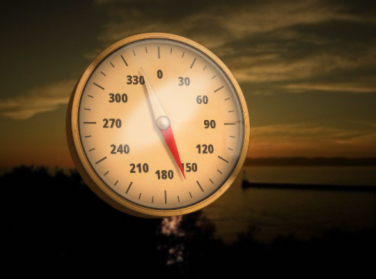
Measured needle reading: 160 °
